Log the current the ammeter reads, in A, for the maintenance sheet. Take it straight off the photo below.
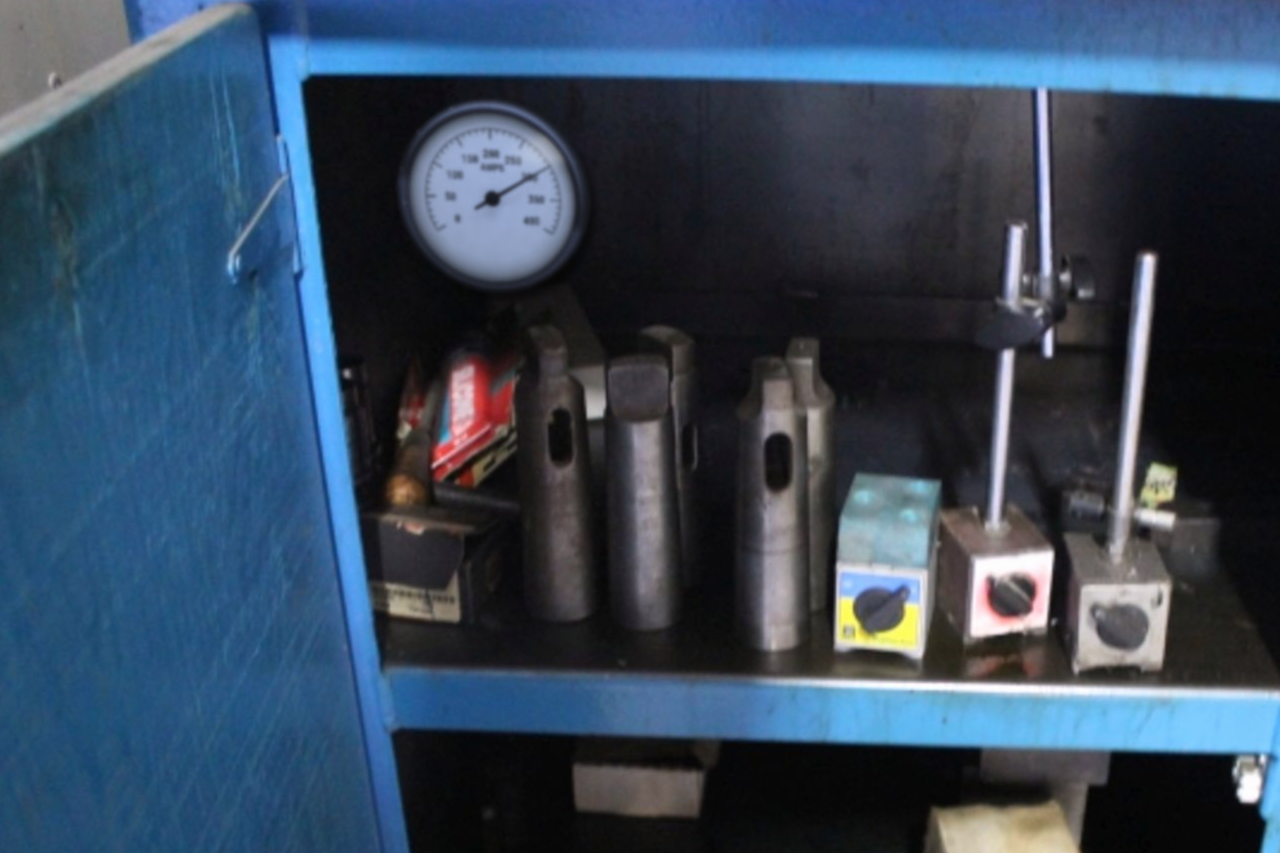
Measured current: 300 A
